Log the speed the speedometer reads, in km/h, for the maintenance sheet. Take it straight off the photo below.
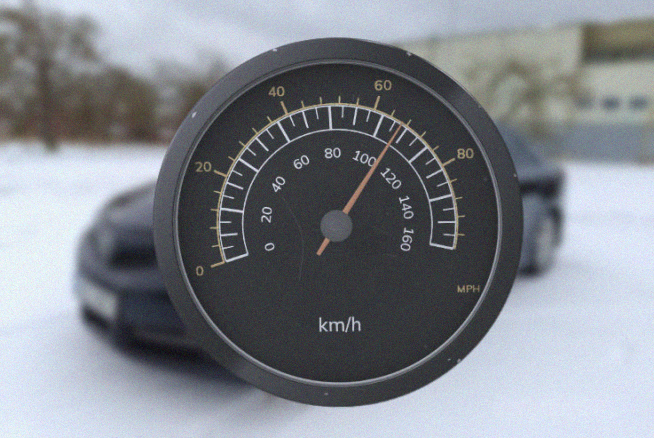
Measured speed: 107.5 km/h
